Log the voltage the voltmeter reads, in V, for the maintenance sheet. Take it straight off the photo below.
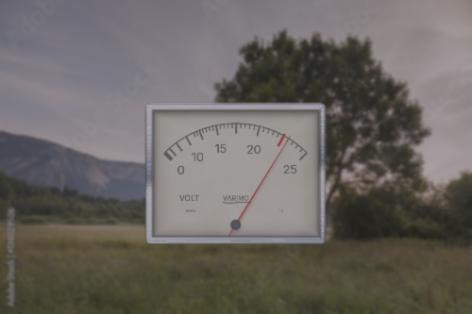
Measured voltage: 23 V
